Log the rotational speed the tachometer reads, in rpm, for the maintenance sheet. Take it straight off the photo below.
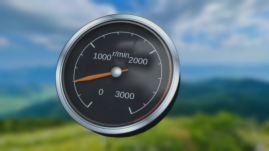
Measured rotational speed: 400 rpm
